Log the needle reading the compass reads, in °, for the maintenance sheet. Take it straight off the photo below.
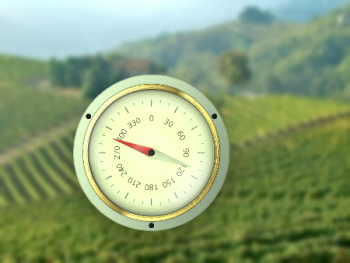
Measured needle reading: 290 °
